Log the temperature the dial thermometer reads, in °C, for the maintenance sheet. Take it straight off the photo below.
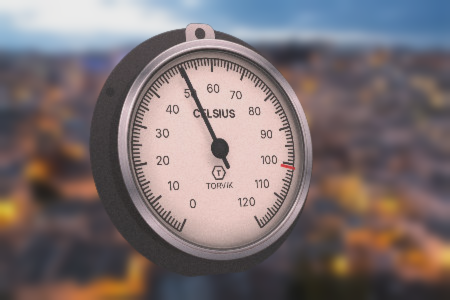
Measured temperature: 50 °C
